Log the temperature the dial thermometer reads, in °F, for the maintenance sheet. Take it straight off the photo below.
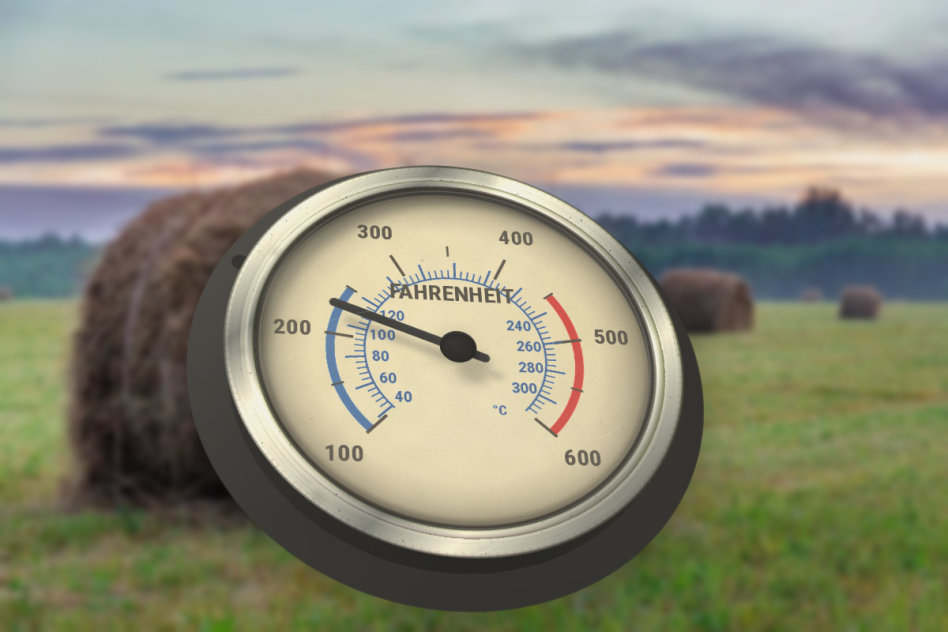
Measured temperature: 225 °F
